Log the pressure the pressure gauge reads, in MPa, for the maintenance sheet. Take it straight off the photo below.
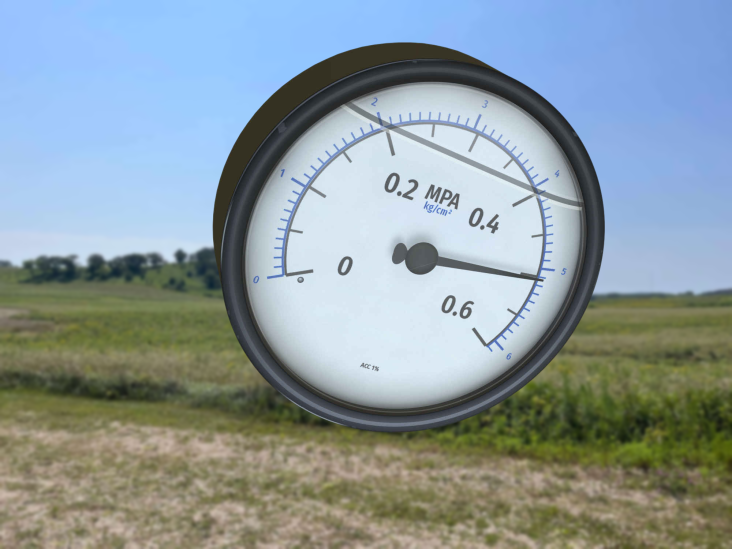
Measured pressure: 0.5 MPa
